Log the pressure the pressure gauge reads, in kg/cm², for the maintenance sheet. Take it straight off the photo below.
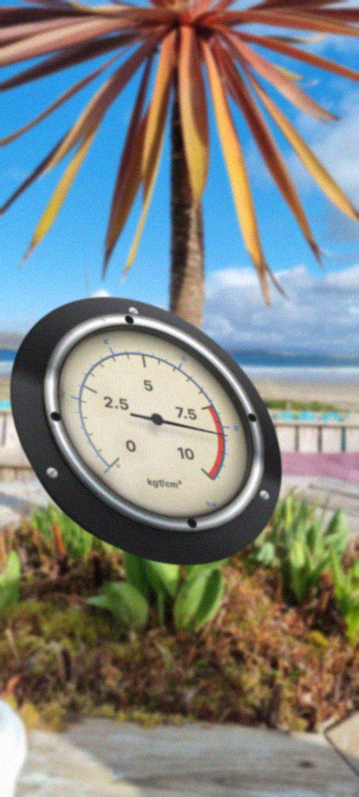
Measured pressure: 8.5 kg/cm²
